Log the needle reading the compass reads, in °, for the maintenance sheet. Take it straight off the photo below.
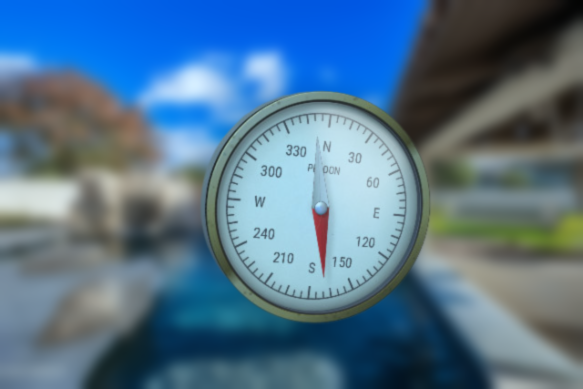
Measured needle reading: 170 °
